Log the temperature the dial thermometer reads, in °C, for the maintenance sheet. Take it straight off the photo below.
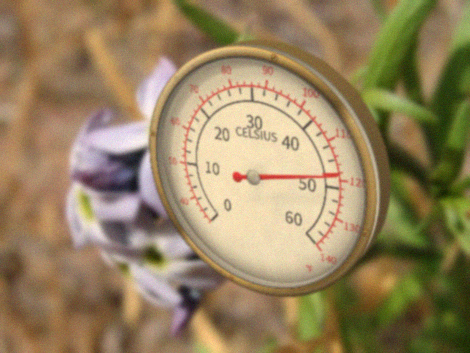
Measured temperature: 48 °C
